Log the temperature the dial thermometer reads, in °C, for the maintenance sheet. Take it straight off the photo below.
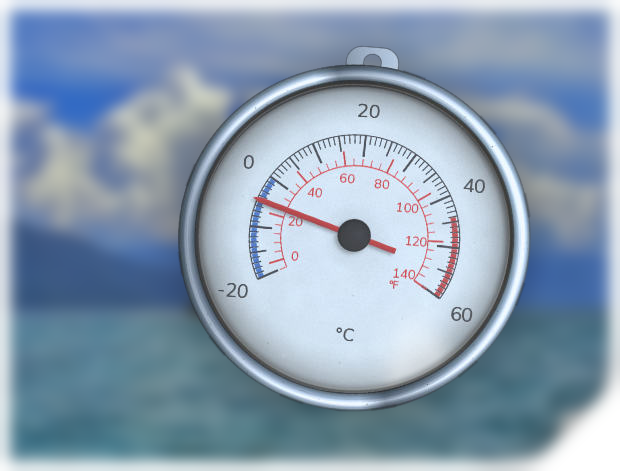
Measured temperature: -5 °C
